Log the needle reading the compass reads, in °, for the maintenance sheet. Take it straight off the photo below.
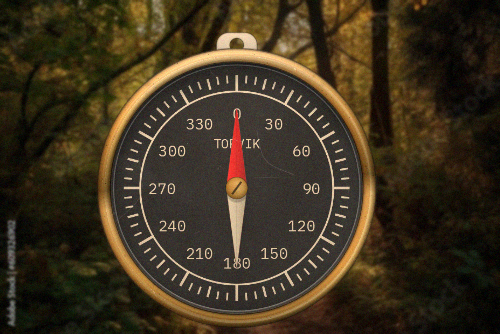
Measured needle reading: 0 °
